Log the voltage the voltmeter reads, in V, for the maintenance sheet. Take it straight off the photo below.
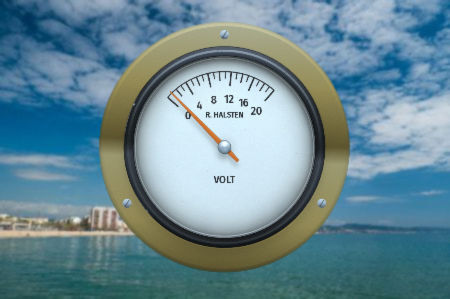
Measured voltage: 1 V
